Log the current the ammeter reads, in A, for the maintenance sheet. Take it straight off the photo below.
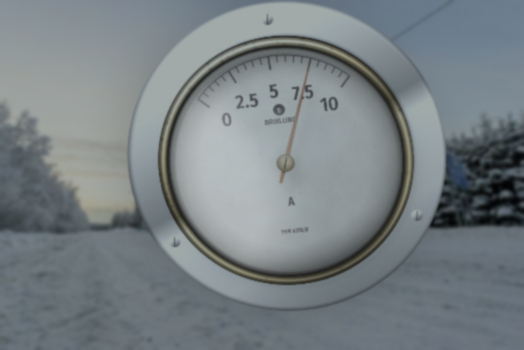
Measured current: 7.5 A
